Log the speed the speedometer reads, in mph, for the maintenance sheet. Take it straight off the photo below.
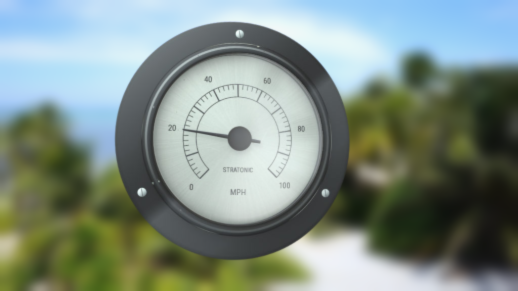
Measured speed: 20 mph
